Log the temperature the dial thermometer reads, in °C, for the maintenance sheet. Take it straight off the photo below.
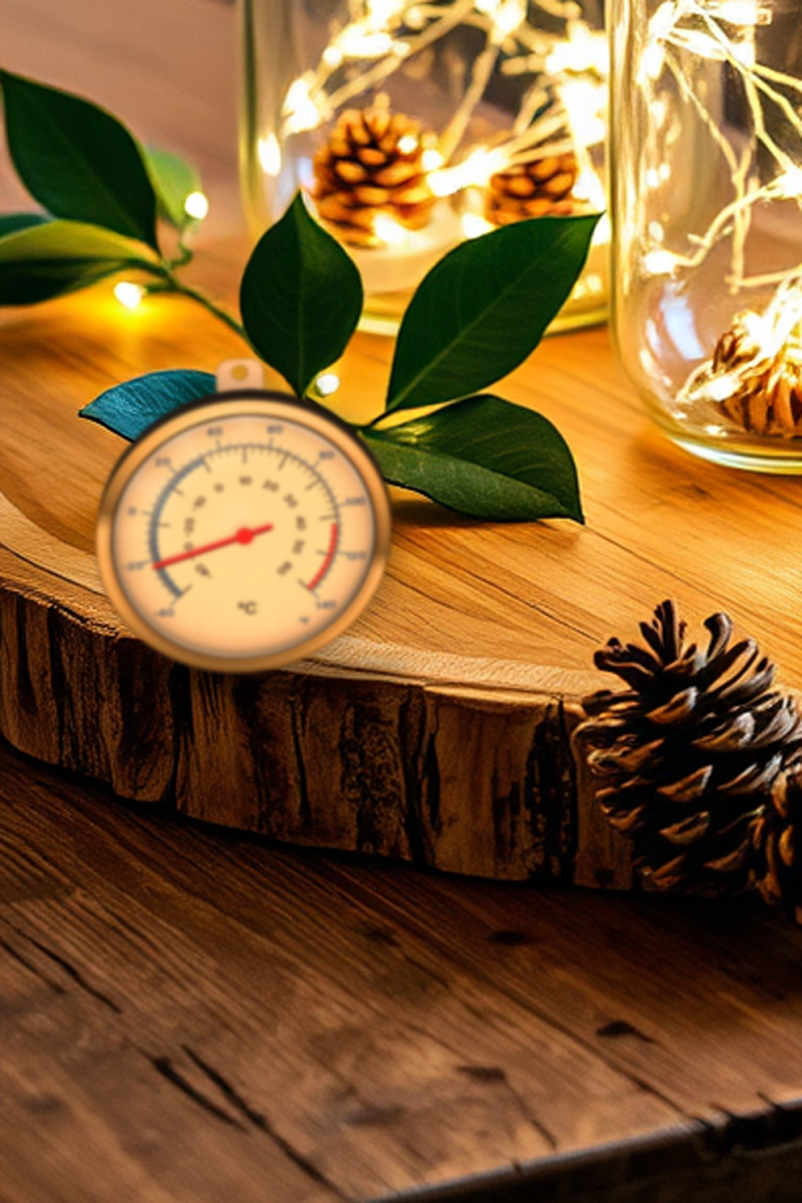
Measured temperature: -30 °C
